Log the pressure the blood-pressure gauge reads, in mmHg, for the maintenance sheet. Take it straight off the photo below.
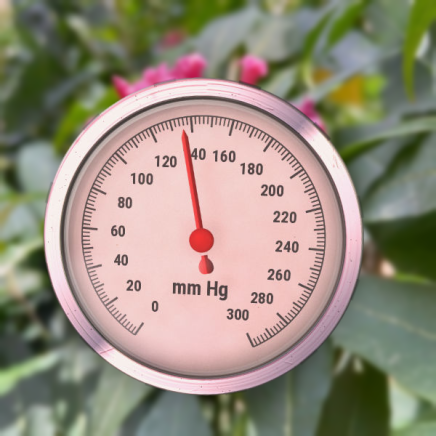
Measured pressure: 136 mmHg
